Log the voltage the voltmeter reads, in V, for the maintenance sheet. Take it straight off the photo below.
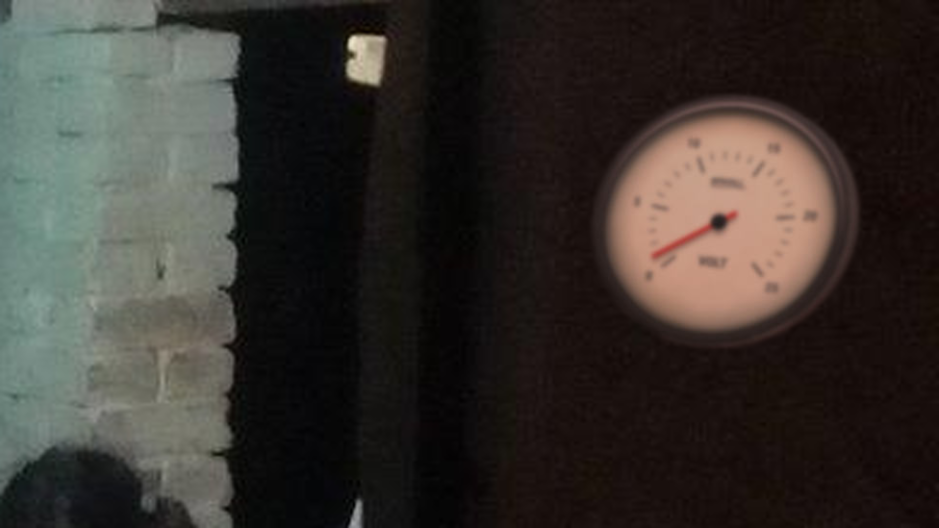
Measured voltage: 1 V
